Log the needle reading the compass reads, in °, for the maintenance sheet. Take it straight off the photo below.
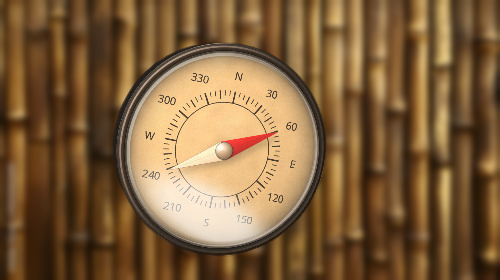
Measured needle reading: 60 °
